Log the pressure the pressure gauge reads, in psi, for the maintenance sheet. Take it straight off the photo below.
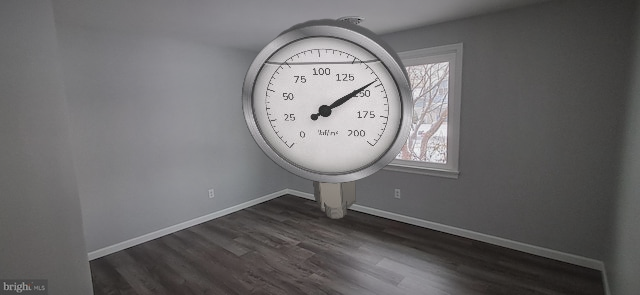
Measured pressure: 145 psi
